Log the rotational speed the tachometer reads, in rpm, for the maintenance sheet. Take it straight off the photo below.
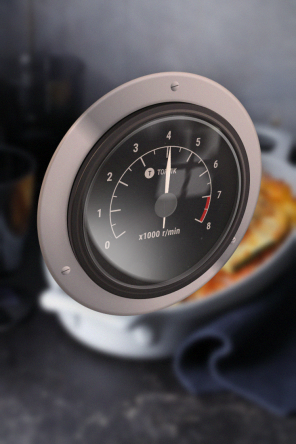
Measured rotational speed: 4000 rpm
